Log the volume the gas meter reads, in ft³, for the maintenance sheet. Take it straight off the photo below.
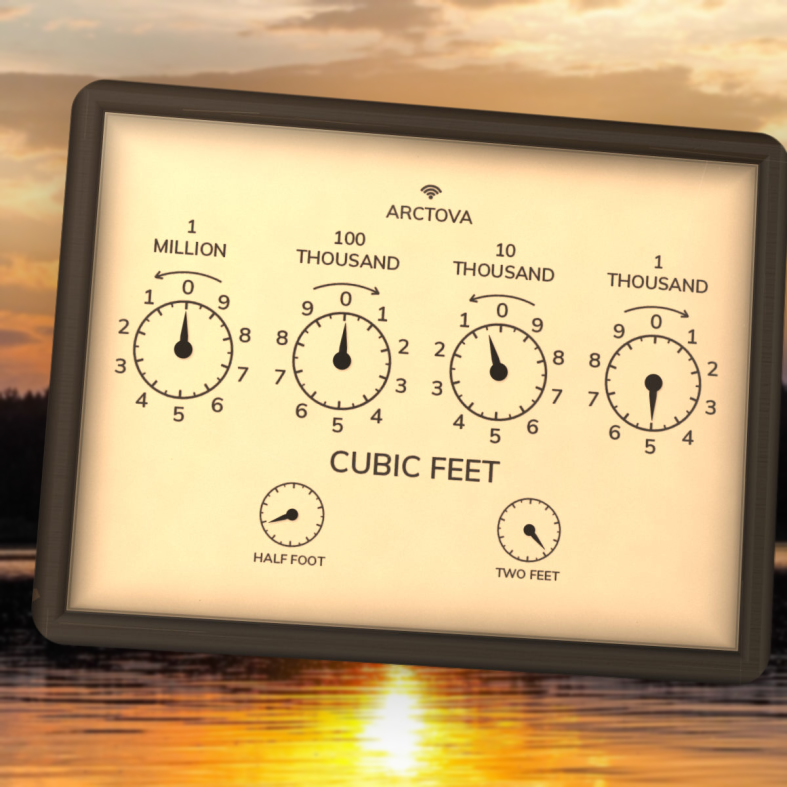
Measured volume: 500 ft³
